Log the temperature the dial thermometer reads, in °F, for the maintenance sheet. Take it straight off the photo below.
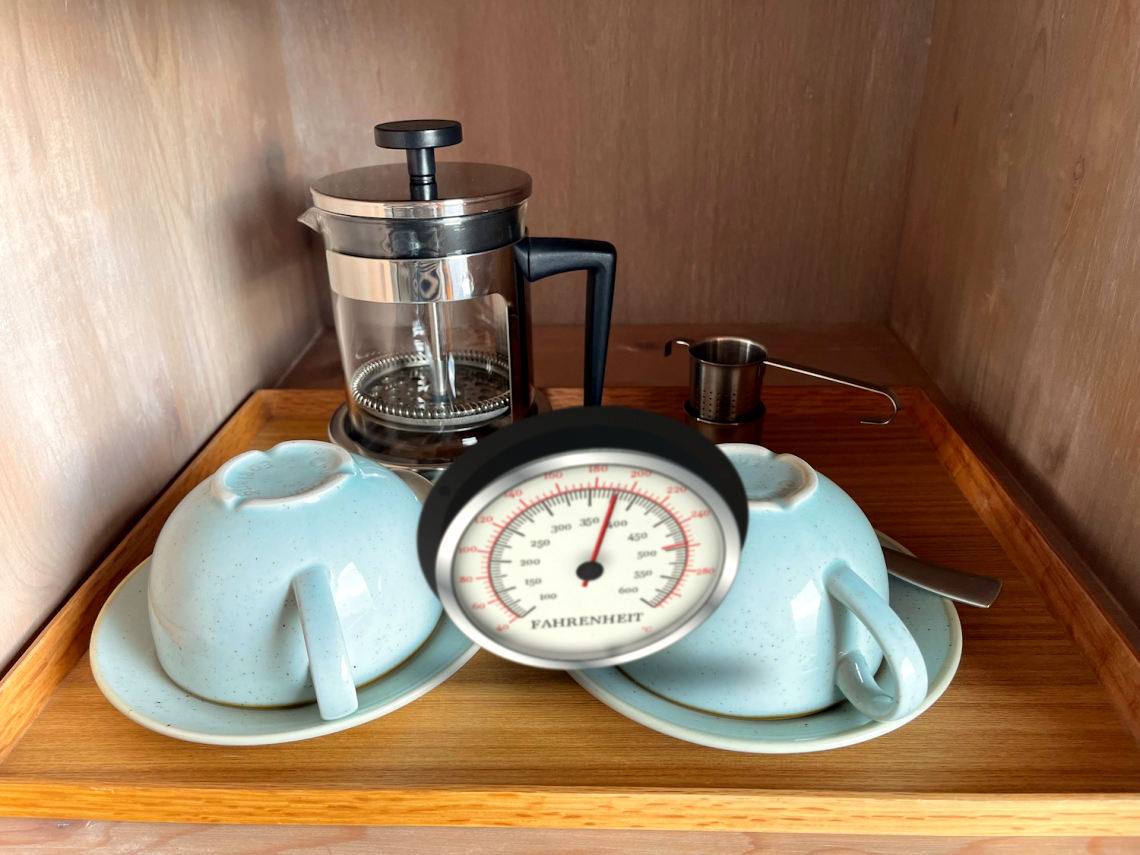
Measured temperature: 375 °F
